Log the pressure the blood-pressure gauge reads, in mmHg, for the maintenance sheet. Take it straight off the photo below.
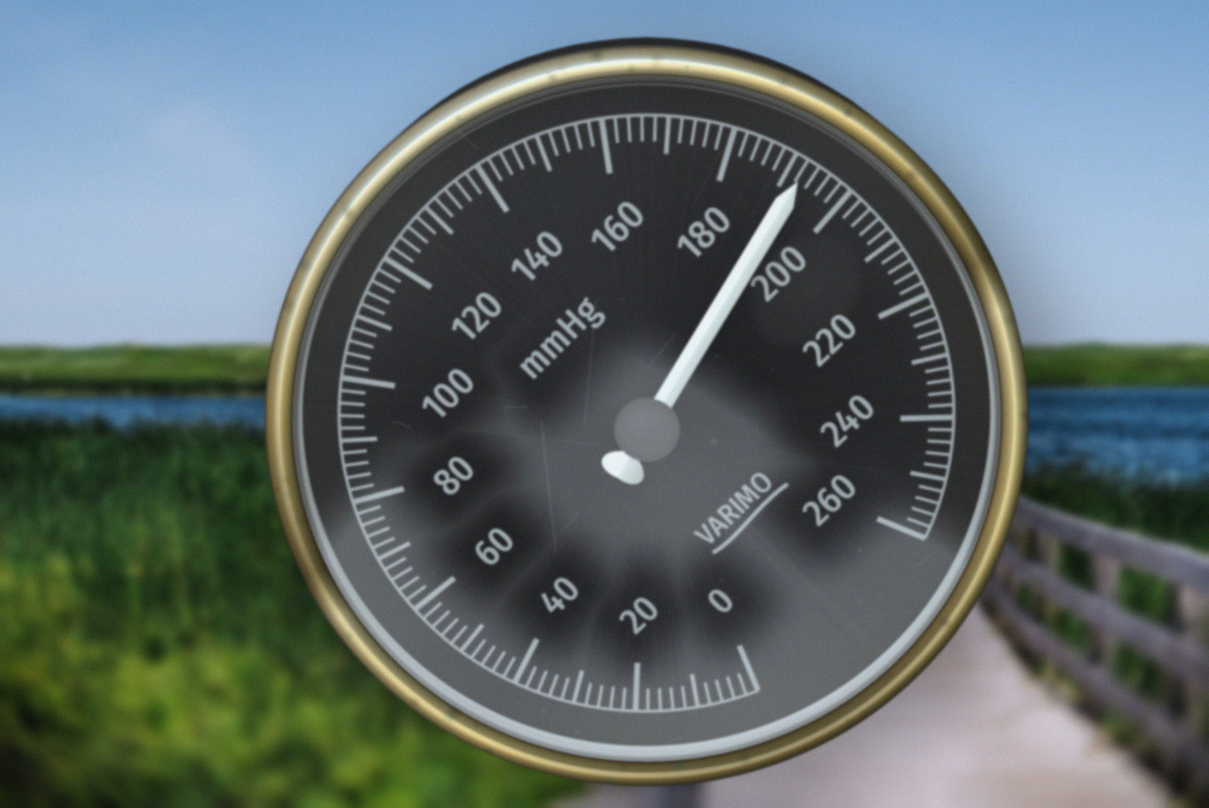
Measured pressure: 192 mmHg
